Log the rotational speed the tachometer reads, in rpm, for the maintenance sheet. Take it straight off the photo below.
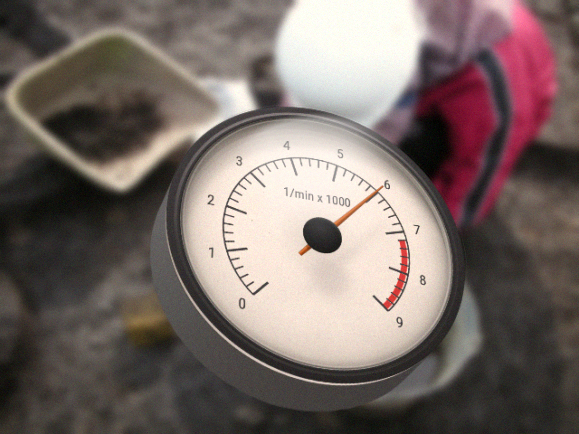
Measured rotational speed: 6000 rpm
